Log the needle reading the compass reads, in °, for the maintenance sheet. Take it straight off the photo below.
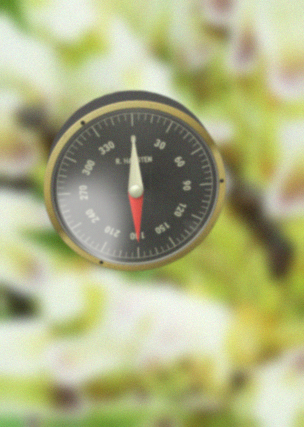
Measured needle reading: 180 °
